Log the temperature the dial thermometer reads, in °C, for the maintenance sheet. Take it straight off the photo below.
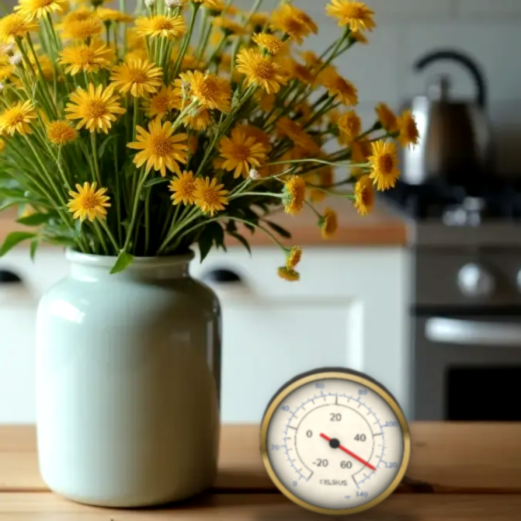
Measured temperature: 52 °C
